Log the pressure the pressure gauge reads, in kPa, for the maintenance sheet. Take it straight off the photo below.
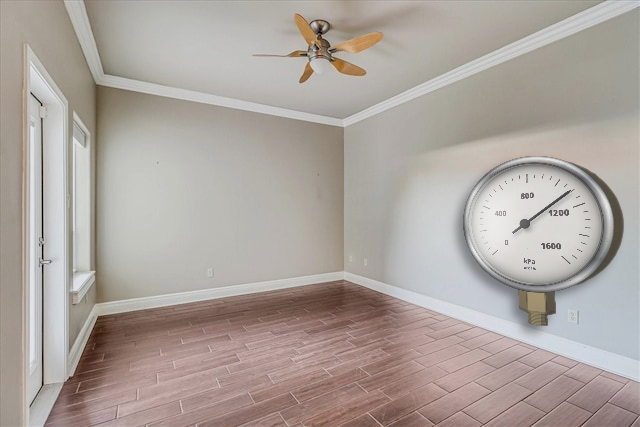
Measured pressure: 1100 kPa
